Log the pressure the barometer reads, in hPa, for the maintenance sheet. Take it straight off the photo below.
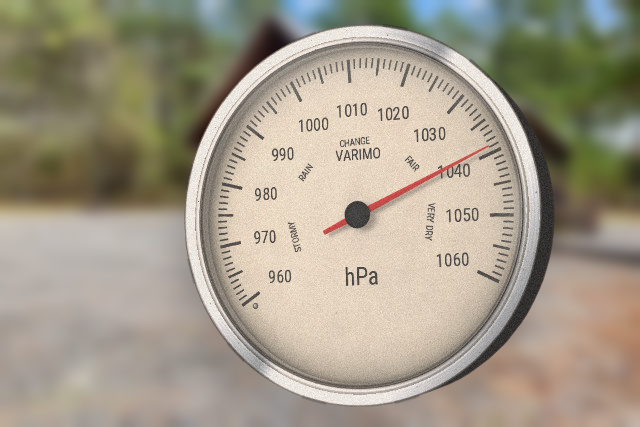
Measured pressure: 1039 hPa
